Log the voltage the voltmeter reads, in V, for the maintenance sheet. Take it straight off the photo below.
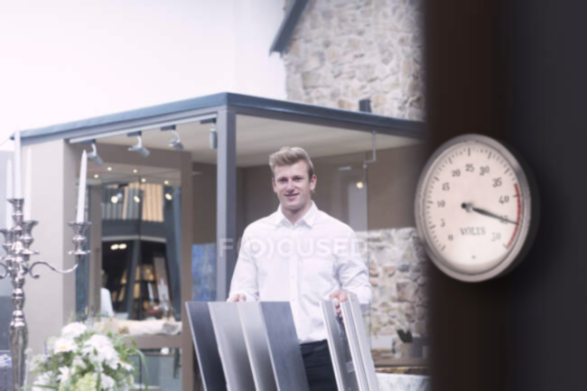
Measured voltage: 45 V
